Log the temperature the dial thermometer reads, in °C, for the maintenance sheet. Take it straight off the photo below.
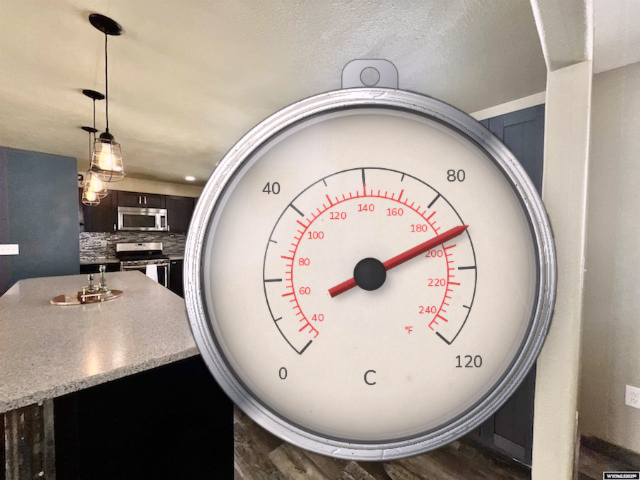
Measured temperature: 90 °C
